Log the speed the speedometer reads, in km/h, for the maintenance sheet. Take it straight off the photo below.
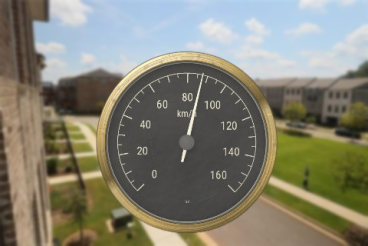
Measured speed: 87.5 km/h
